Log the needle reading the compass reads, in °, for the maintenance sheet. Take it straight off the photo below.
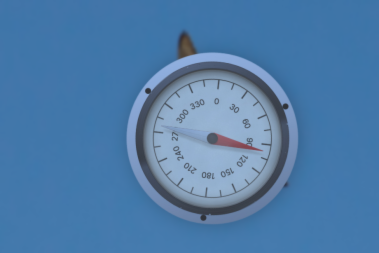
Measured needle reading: 97.5 °
